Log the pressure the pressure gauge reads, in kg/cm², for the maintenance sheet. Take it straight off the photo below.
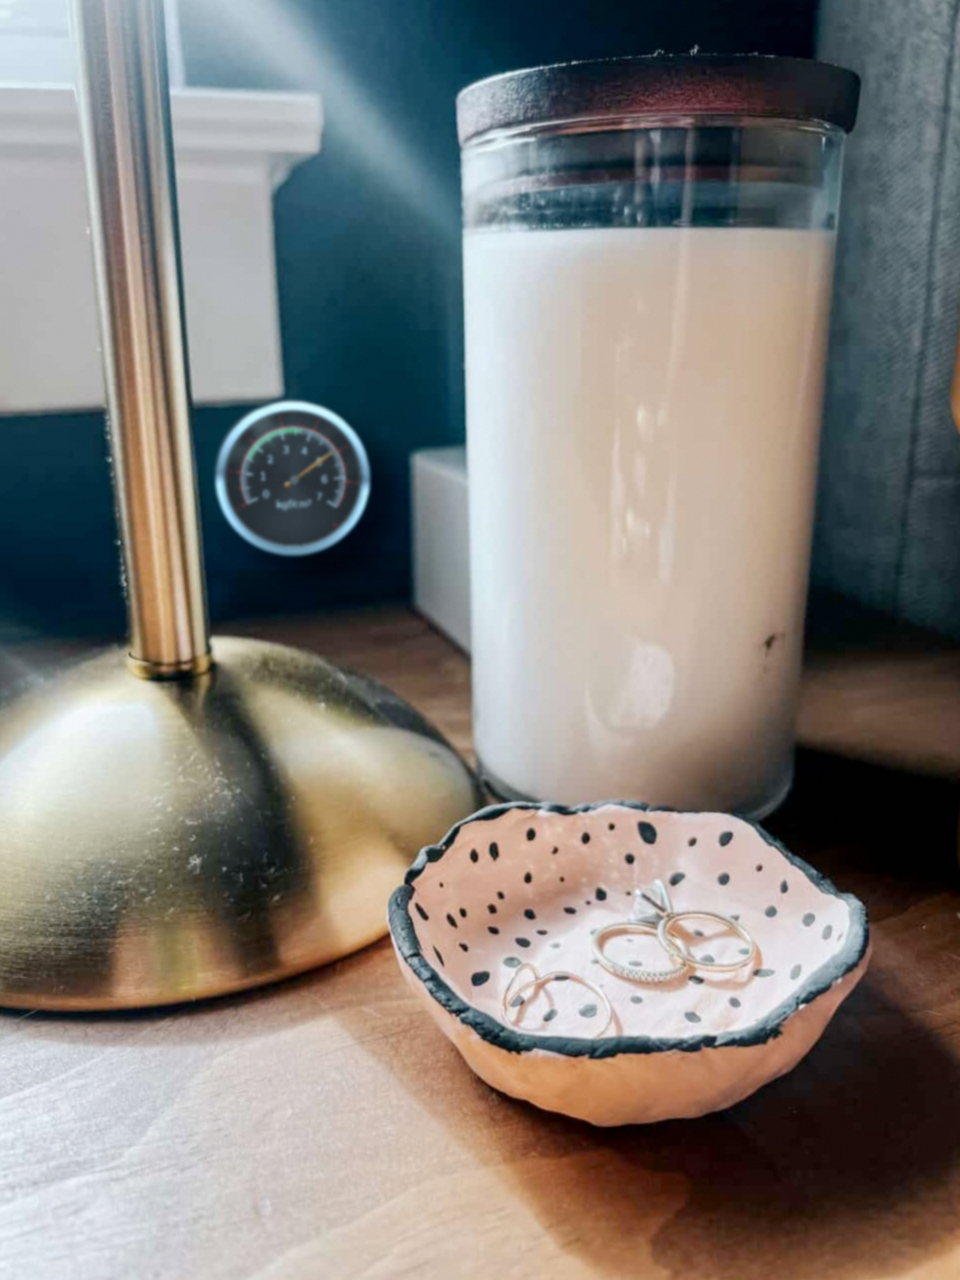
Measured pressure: 5 kg/cm²
